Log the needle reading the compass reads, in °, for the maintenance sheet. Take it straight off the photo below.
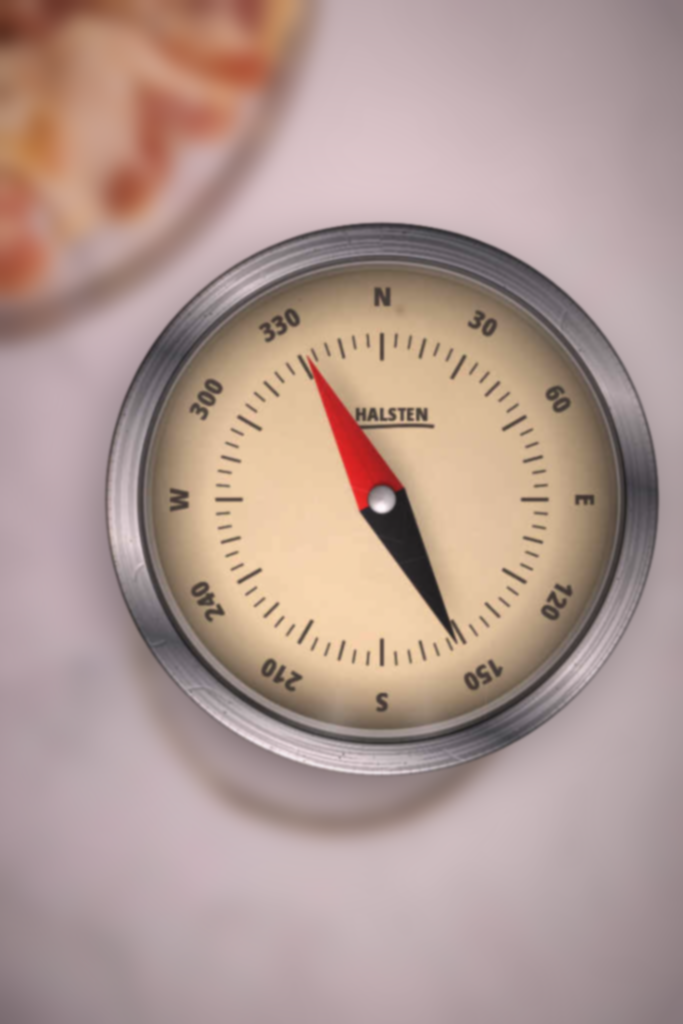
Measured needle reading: 332.5 °
